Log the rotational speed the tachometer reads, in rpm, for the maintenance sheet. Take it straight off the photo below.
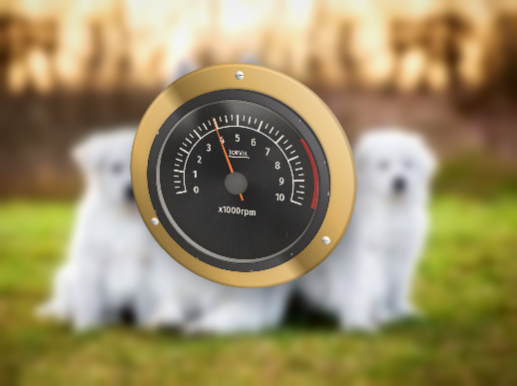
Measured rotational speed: 4000 rpm
